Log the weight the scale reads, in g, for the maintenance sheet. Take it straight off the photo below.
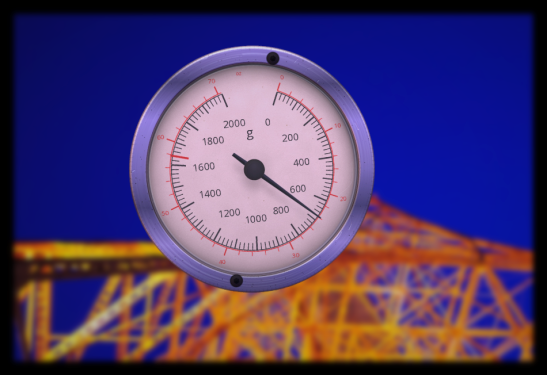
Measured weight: 680 g
